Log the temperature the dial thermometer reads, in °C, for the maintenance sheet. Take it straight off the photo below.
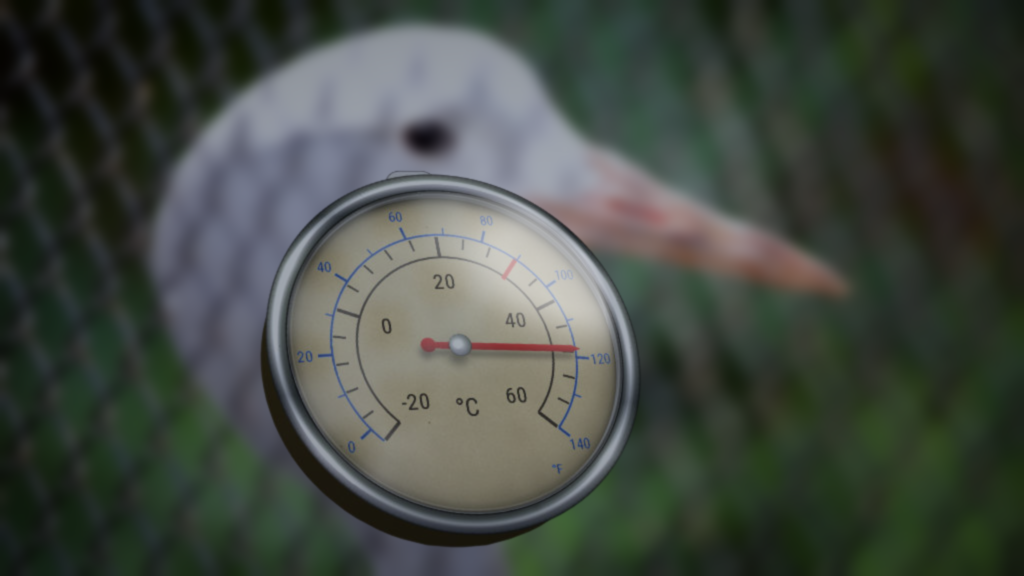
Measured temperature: 48 °C
